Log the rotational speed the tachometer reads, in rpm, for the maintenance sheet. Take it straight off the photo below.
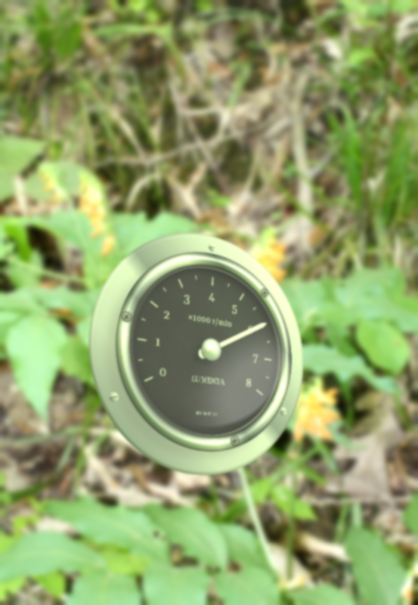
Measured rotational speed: 6000 rpm
